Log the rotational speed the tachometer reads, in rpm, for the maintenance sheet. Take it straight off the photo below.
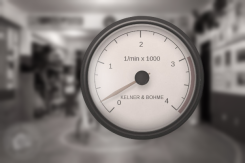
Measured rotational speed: 250 rpm
